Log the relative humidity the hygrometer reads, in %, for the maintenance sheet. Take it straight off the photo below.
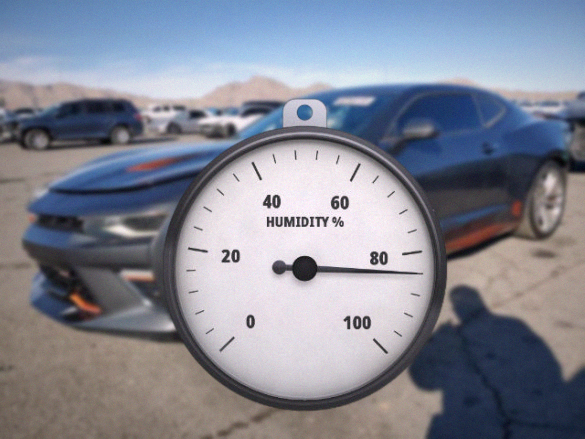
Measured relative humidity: 84 %
